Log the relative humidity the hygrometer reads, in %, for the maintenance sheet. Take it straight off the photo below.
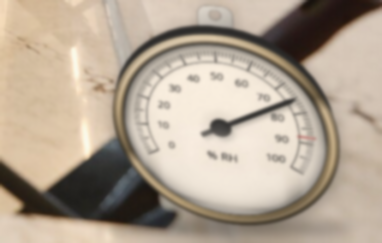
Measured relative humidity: 75 %
